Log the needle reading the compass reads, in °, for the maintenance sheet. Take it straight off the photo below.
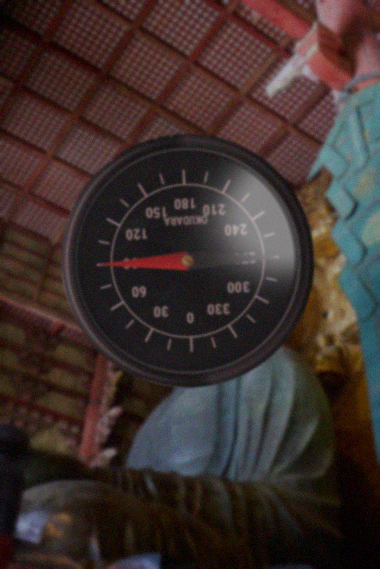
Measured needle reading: 90 °
